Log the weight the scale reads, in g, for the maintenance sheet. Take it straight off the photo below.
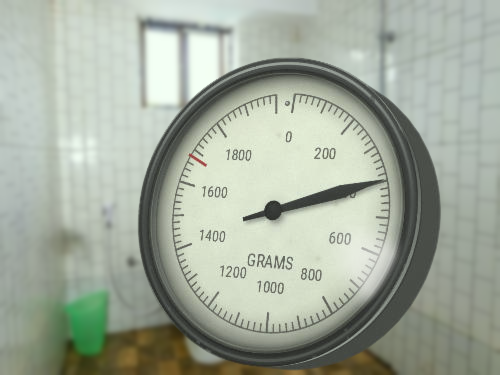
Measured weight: 400 g
